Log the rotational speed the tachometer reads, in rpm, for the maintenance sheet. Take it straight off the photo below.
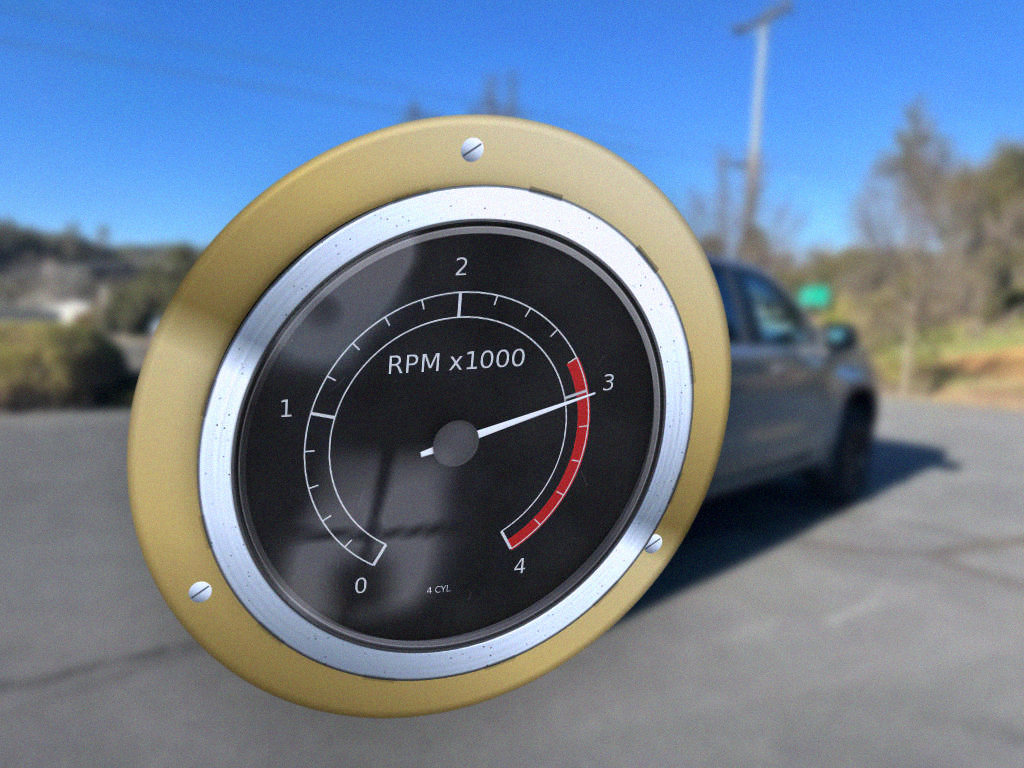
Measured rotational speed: 3000 rpm
